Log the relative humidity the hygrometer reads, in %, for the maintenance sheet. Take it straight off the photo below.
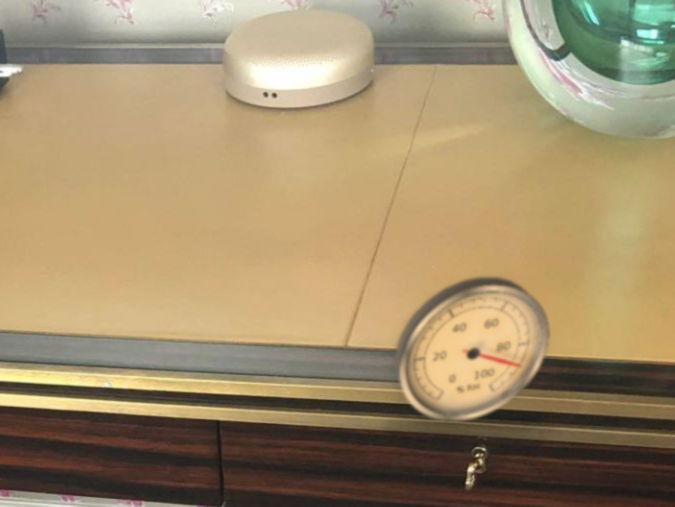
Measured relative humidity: 88 %
